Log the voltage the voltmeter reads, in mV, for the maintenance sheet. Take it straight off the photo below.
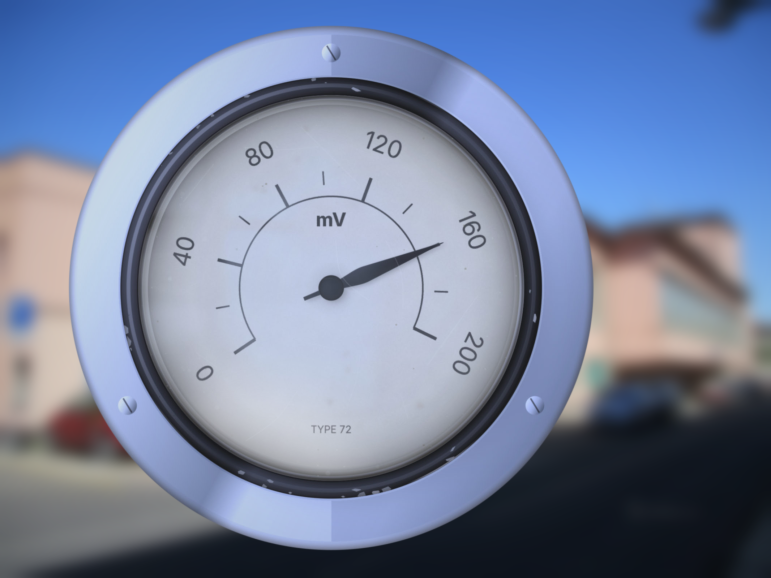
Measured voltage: 160 mV
